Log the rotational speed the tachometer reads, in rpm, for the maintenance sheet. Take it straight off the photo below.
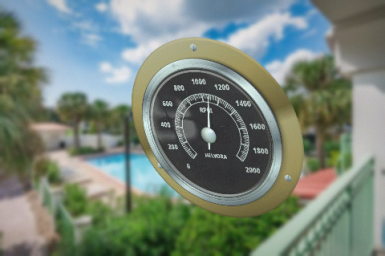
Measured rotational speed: 1100 rpm
